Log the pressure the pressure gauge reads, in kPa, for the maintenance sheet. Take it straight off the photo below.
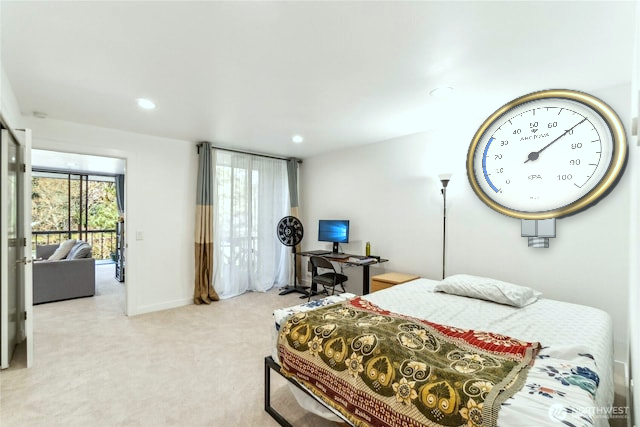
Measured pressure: 70 kPa
